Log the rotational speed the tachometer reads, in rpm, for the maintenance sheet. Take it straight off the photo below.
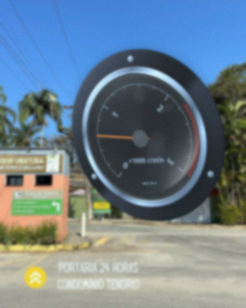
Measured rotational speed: 600 rpm
